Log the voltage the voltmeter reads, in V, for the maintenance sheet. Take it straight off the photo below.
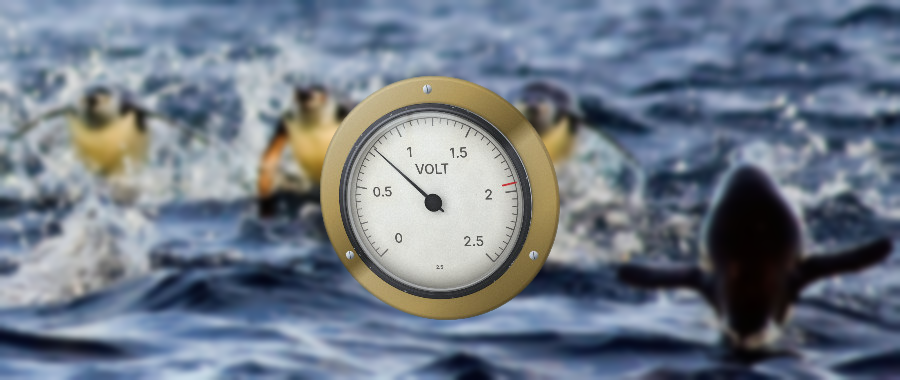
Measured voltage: 0.8 V
